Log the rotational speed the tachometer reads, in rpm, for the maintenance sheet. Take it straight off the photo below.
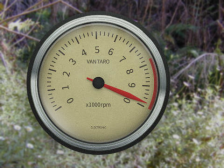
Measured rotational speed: 9800 rpm
